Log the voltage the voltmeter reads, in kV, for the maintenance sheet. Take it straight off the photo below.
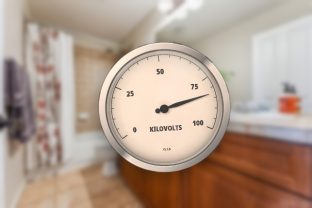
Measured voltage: 82.5 kV
